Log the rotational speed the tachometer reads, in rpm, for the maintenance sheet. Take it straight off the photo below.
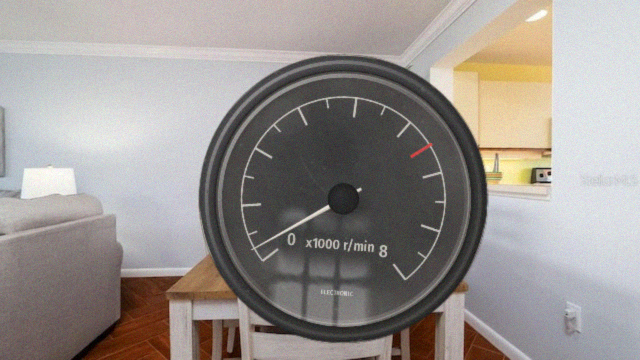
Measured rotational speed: 250 rpm
